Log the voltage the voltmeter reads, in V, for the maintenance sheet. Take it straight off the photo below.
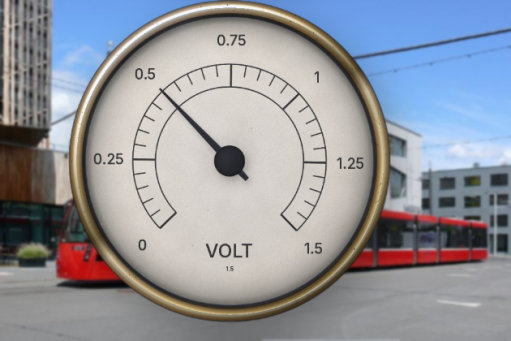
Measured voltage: 0.5 V
